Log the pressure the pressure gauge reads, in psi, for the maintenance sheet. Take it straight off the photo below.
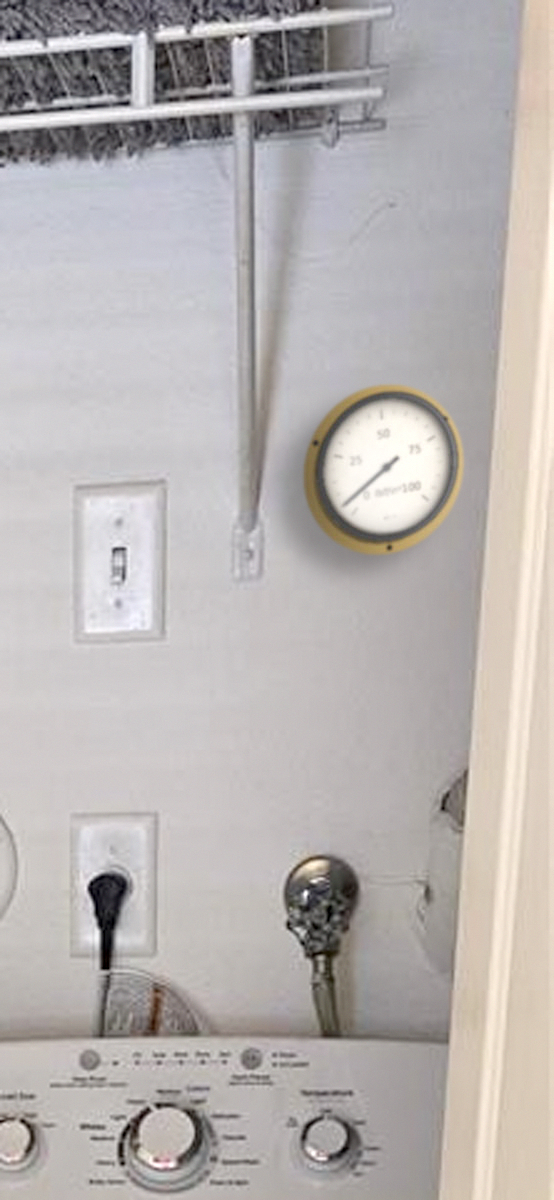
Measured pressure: 5 psi
